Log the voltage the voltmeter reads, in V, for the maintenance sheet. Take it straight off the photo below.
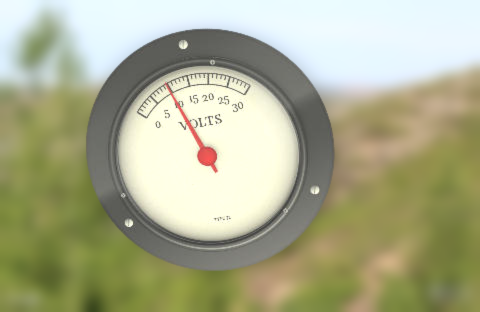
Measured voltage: 10 V
